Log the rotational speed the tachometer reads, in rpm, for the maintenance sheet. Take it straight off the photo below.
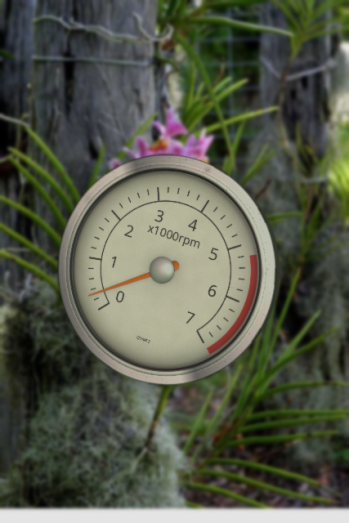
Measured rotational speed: 300 rpm
